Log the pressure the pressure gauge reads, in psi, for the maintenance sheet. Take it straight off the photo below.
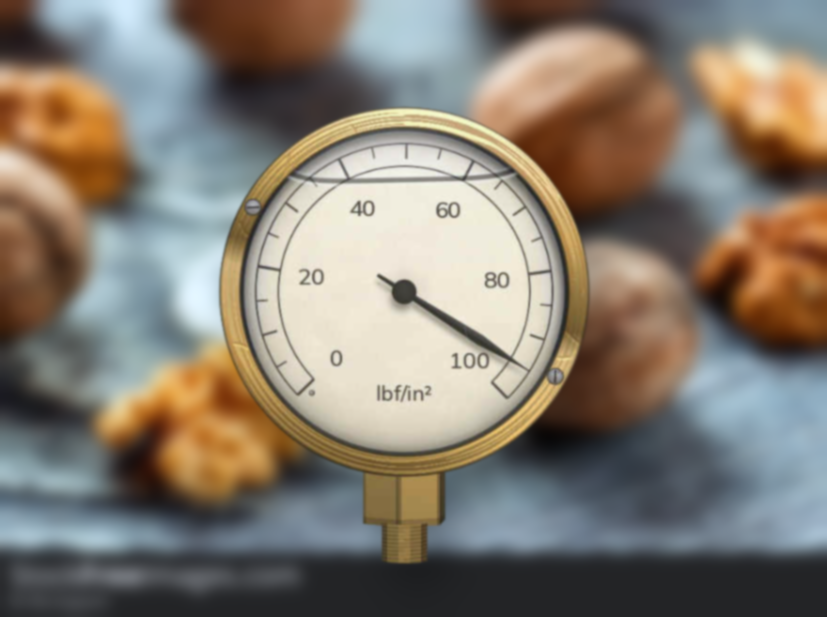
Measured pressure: 95 psi
